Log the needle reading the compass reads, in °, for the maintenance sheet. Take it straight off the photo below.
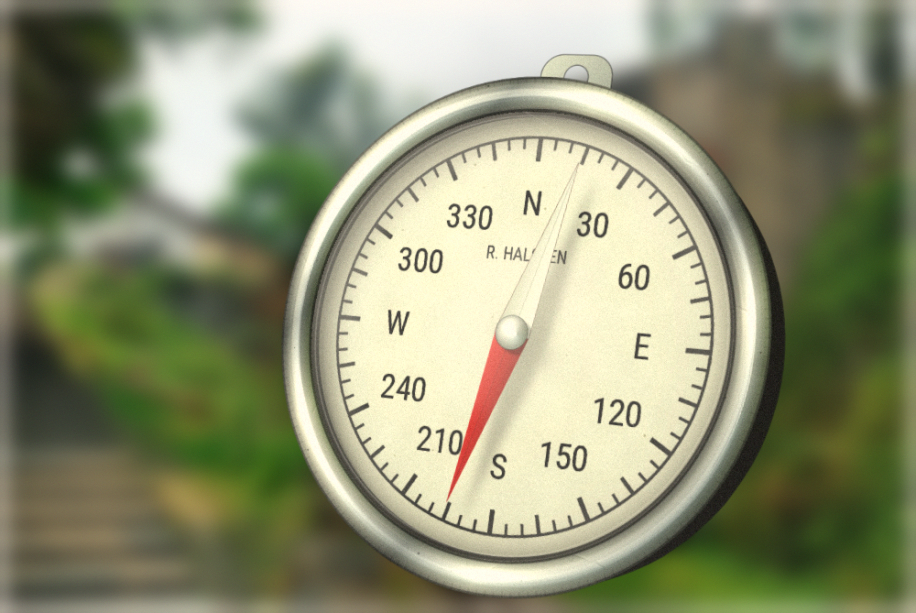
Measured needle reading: 195 °
